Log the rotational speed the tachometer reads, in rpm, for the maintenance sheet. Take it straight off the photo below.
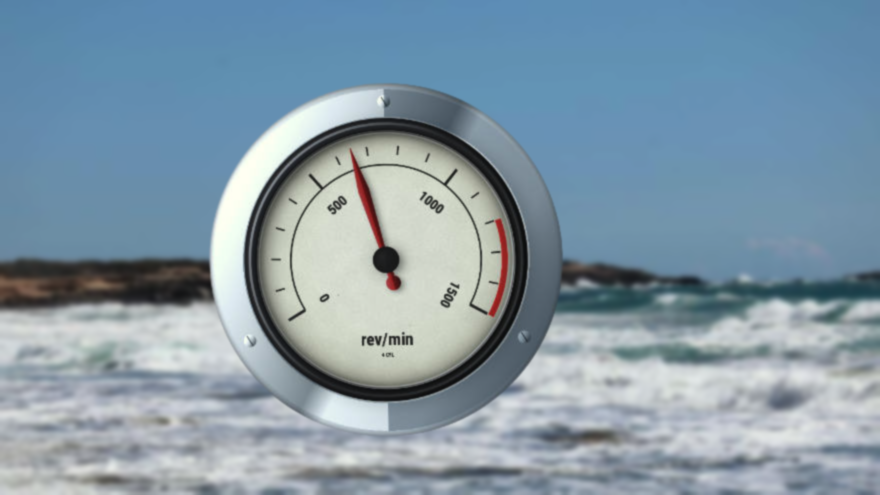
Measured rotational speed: 650 rpm
